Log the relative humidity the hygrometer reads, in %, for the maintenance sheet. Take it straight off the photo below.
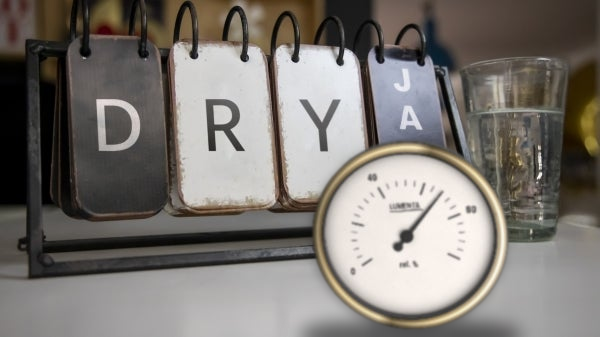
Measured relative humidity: 68 %
